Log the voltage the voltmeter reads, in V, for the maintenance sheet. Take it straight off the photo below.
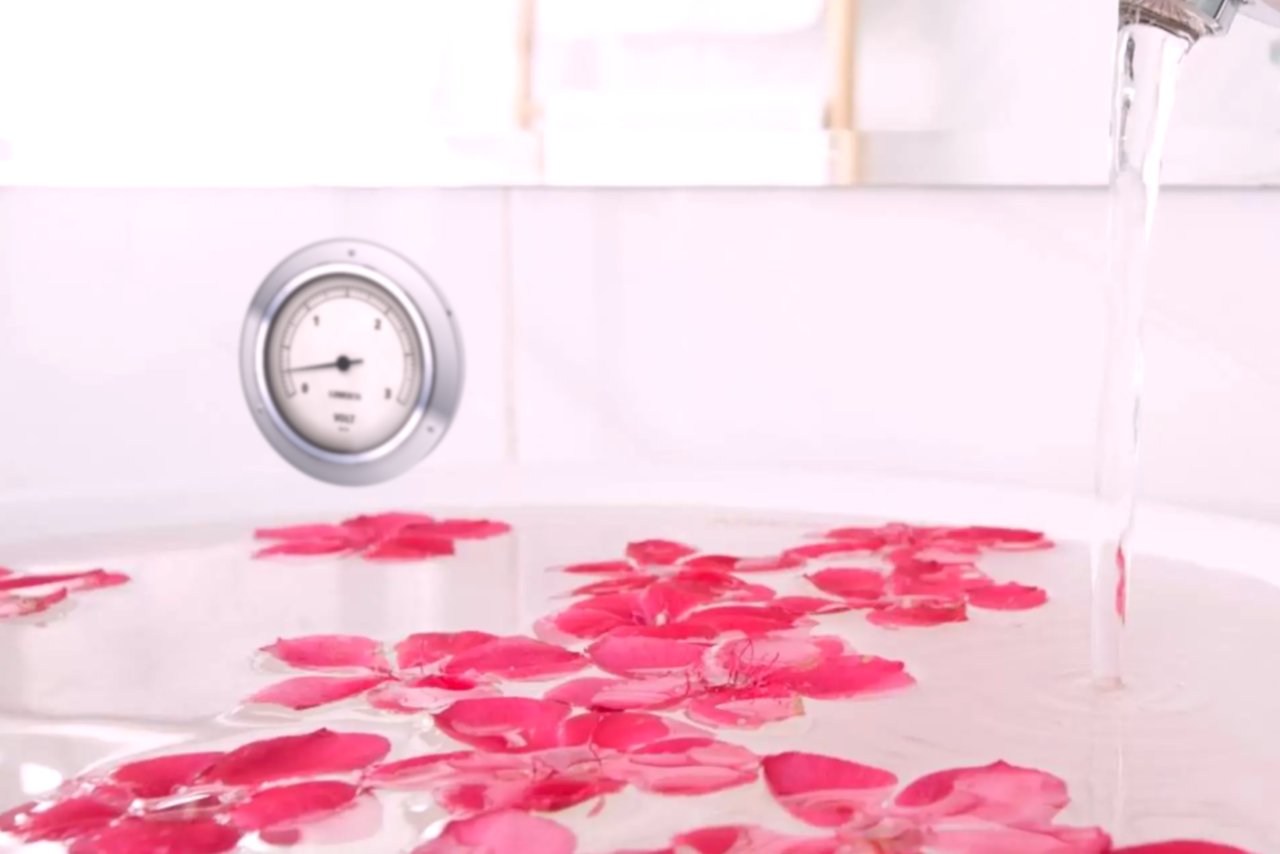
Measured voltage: 0.25 V
